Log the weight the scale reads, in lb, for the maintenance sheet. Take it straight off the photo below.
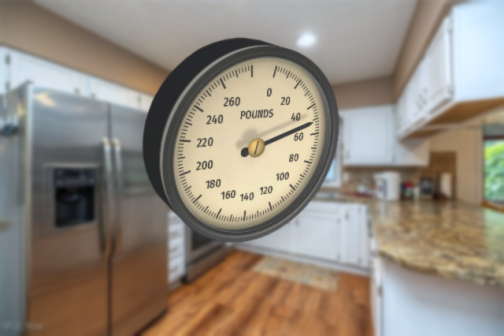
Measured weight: 50 lb
